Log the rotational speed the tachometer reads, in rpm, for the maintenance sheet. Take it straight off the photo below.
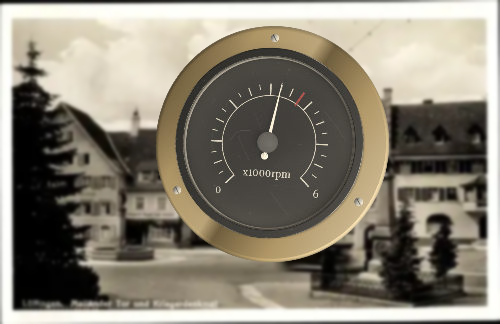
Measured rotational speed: 3250 rpm
